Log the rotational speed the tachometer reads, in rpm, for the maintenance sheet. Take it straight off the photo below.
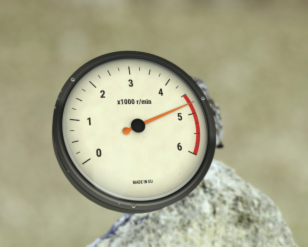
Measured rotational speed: 4750 rpm
